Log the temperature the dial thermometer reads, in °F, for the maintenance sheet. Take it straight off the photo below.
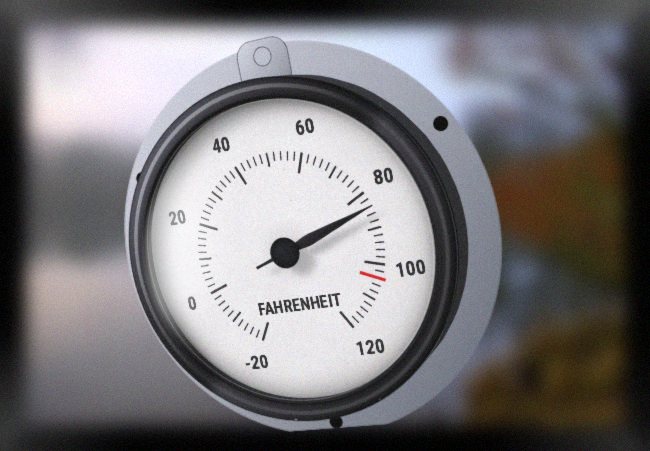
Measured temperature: 84 °F
